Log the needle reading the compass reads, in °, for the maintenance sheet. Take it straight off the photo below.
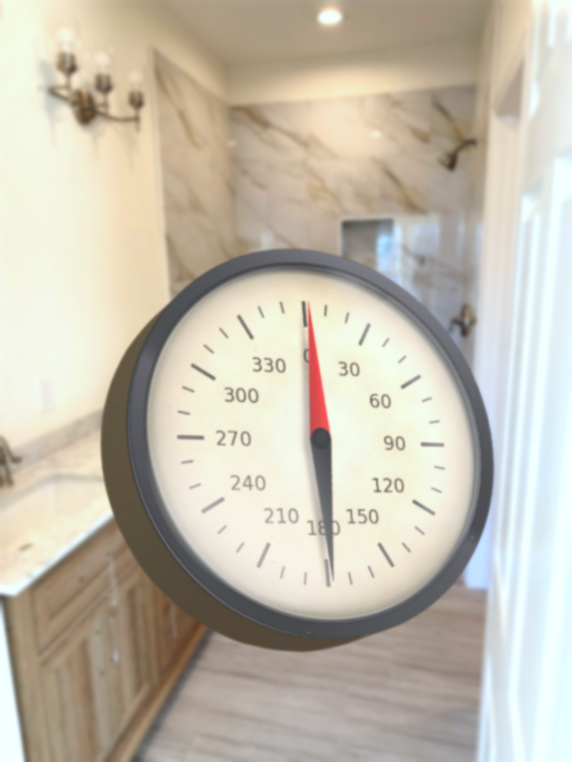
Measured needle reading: 0 °
